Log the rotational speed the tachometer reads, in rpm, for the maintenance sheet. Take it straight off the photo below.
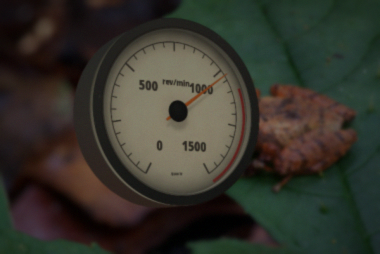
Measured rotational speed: 1025 rpm
